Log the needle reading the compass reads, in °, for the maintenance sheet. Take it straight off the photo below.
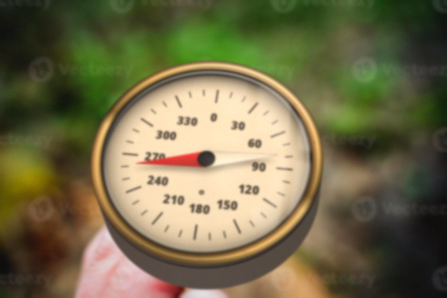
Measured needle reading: 260 °
